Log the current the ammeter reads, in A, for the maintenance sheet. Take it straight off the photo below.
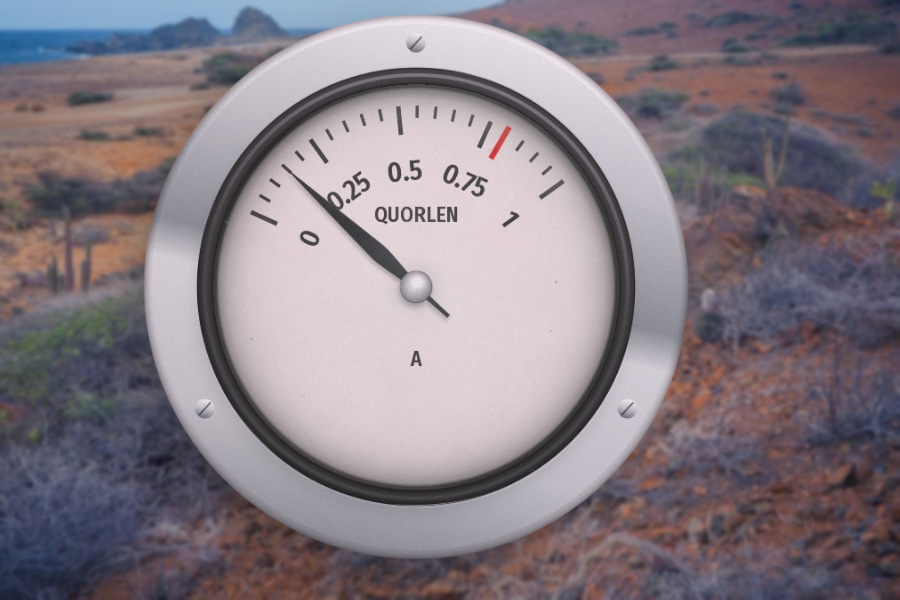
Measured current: 0.15 A
